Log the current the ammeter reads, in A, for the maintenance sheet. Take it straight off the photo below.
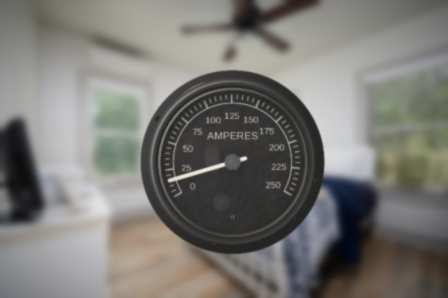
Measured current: 15 A
